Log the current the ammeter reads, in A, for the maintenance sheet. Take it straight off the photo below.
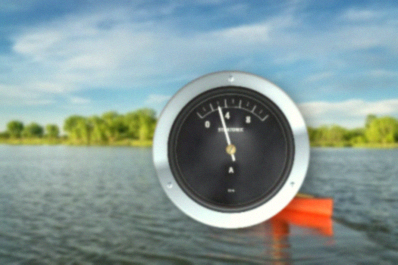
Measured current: 3 A
